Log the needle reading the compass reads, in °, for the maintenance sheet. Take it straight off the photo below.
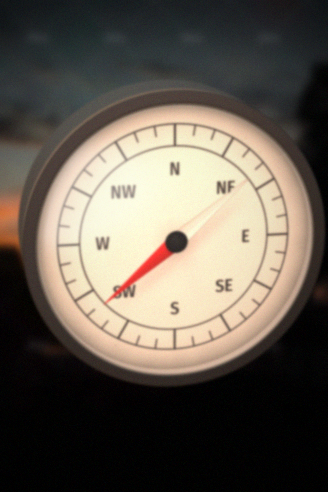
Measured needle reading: 230 °
